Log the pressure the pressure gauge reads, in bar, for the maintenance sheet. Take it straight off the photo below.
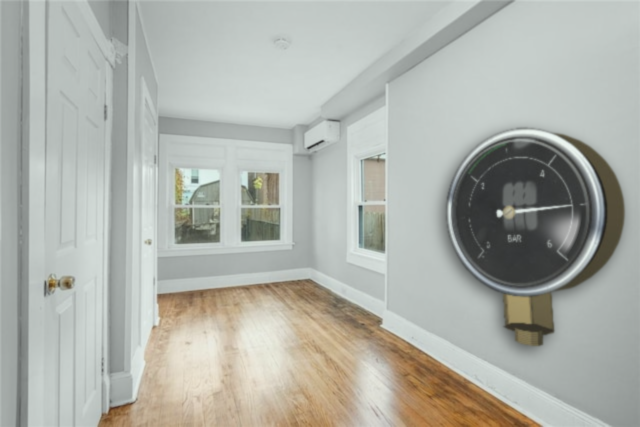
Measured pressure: 5 bar
